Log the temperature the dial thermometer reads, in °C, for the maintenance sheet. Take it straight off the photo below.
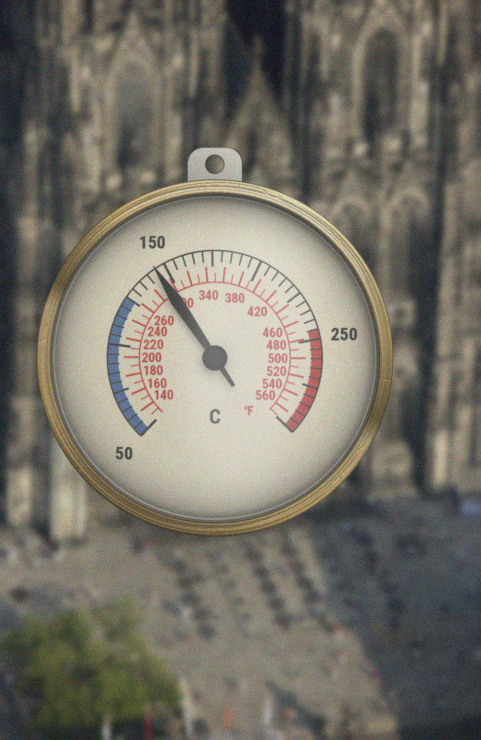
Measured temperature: 145 °C
